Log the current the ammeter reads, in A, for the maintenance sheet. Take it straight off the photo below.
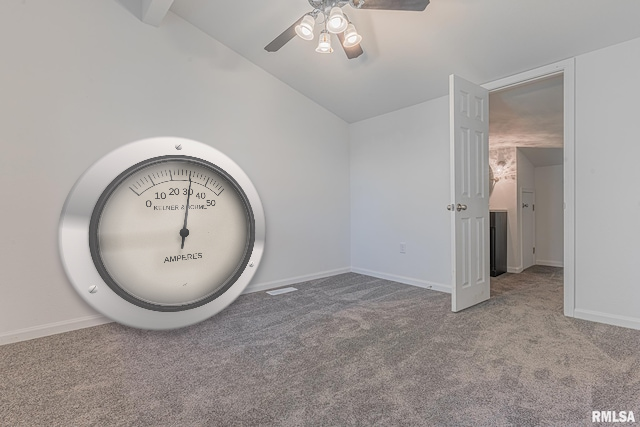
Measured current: 30 A
